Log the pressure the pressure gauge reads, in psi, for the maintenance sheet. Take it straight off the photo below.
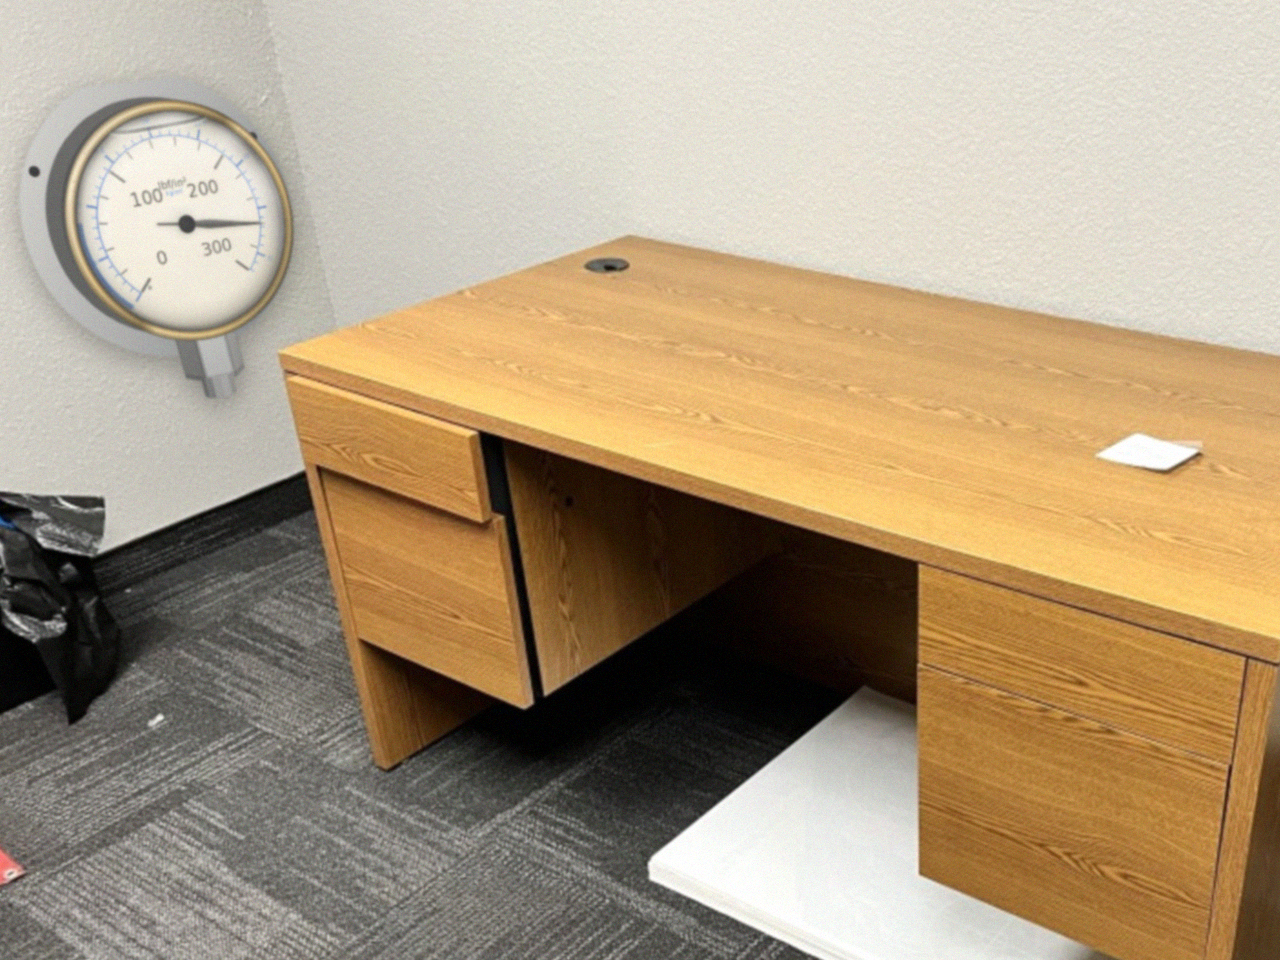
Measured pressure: 260 psi
